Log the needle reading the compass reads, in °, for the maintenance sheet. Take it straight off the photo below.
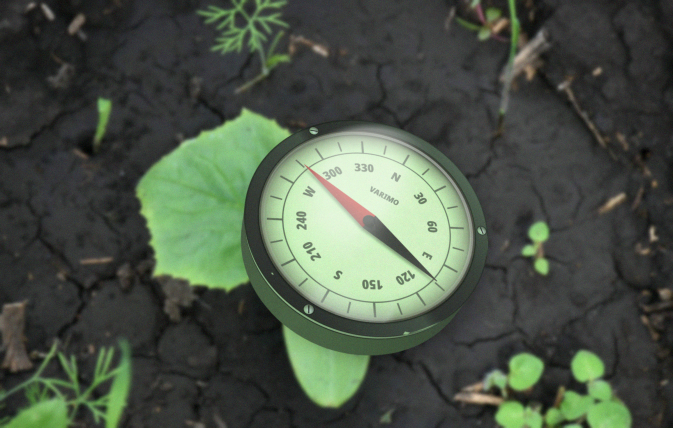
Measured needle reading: 285 °
